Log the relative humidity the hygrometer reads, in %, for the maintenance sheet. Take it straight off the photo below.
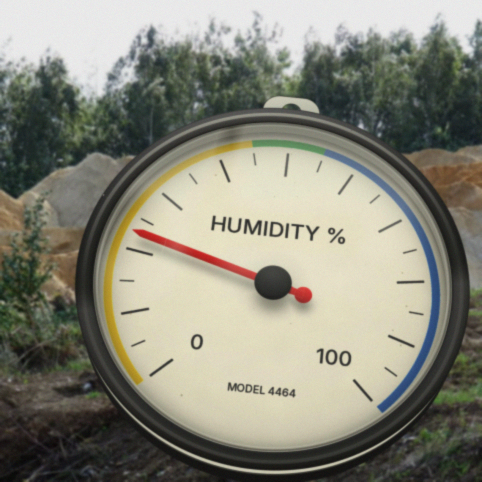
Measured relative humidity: 22.5 %
